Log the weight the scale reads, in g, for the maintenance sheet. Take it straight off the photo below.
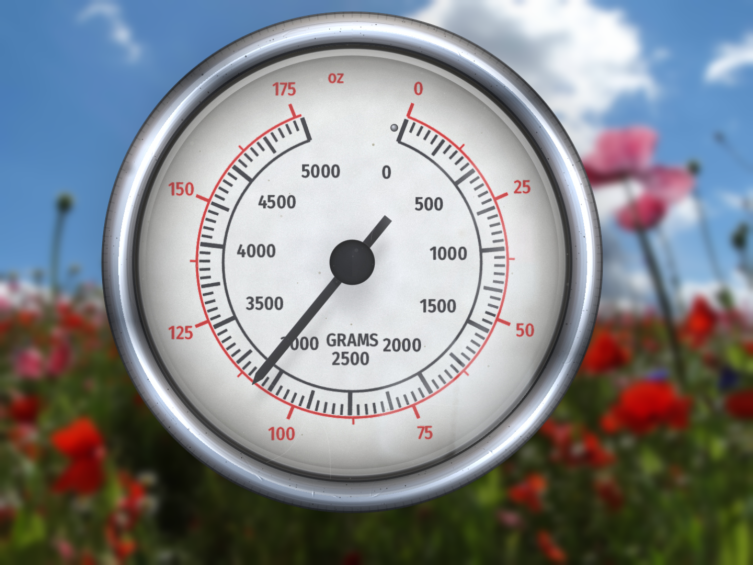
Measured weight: 3100 g
